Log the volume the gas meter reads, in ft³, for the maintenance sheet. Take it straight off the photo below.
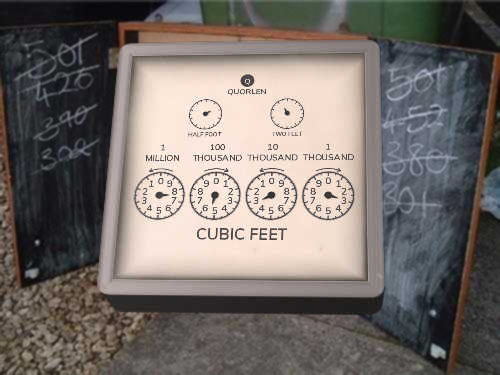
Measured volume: 753300 ft³
